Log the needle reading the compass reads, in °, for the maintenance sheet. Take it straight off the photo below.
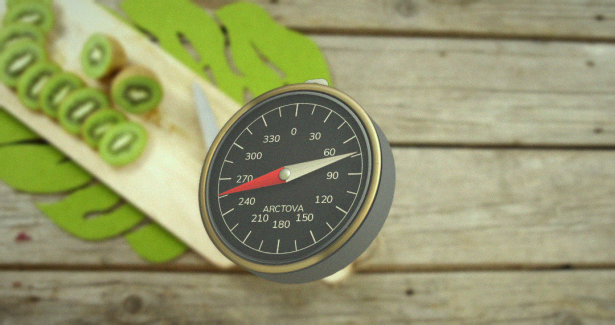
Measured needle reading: 255 °
